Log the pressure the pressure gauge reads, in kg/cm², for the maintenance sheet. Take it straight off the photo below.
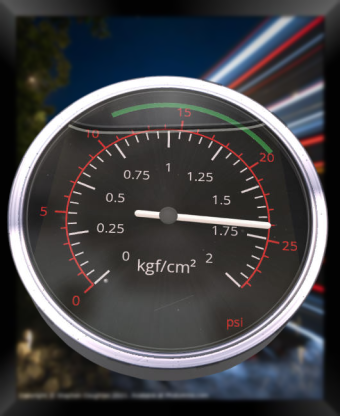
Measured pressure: 1.7 kg/cm²
